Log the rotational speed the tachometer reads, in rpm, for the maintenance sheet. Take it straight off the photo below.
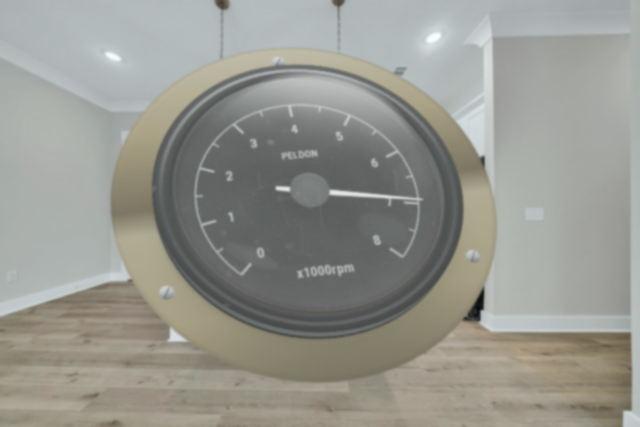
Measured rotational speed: 7000 rpm
